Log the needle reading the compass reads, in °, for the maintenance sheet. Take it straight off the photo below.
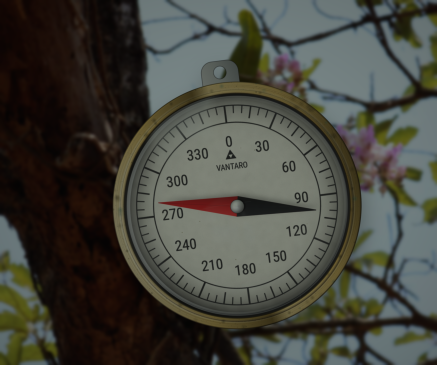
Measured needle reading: 280 °
